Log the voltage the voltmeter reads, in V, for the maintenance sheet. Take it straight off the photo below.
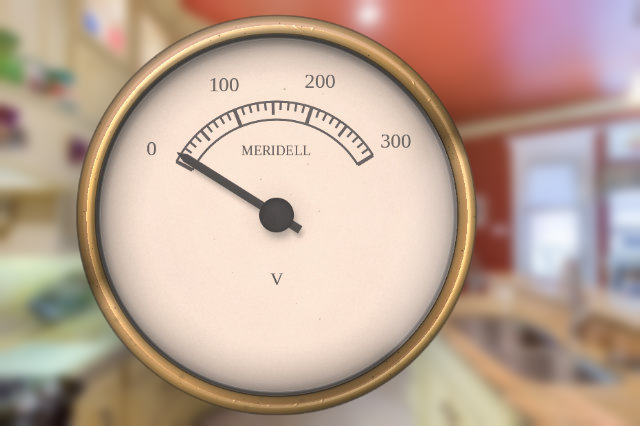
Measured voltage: 10 V
